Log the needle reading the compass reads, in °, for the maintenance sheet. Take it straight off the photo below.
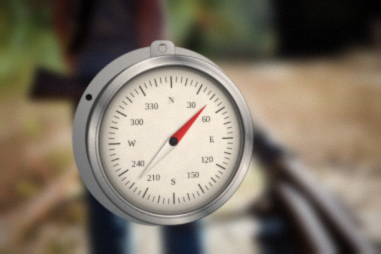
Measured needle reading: 45 °
